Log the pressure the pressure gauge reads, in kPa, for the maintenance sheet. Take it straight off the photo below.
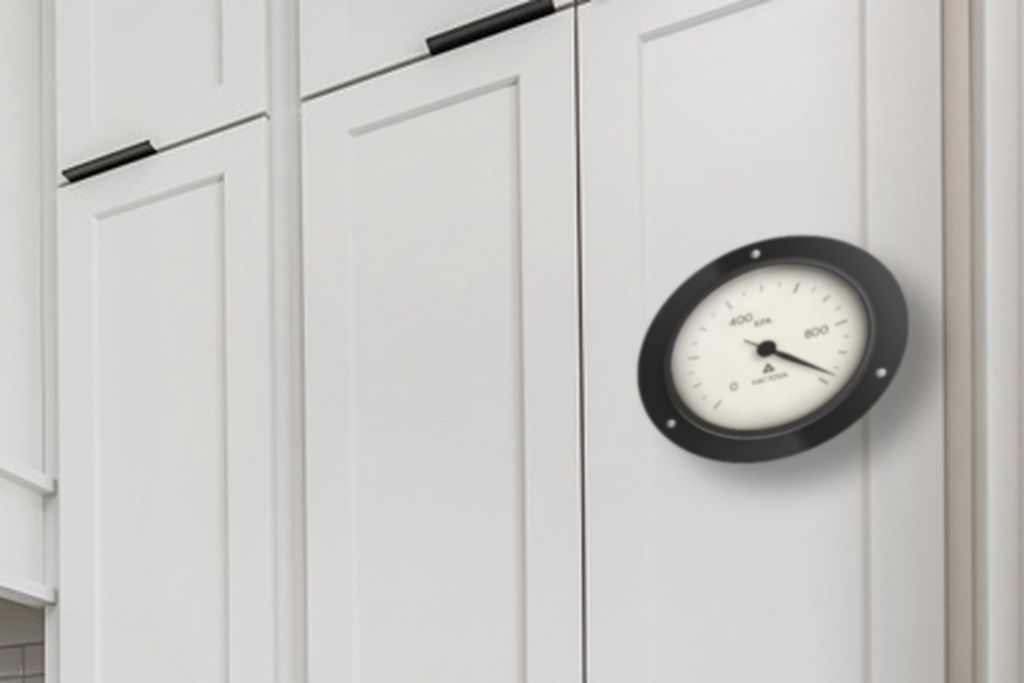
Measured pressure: 975 kPa
